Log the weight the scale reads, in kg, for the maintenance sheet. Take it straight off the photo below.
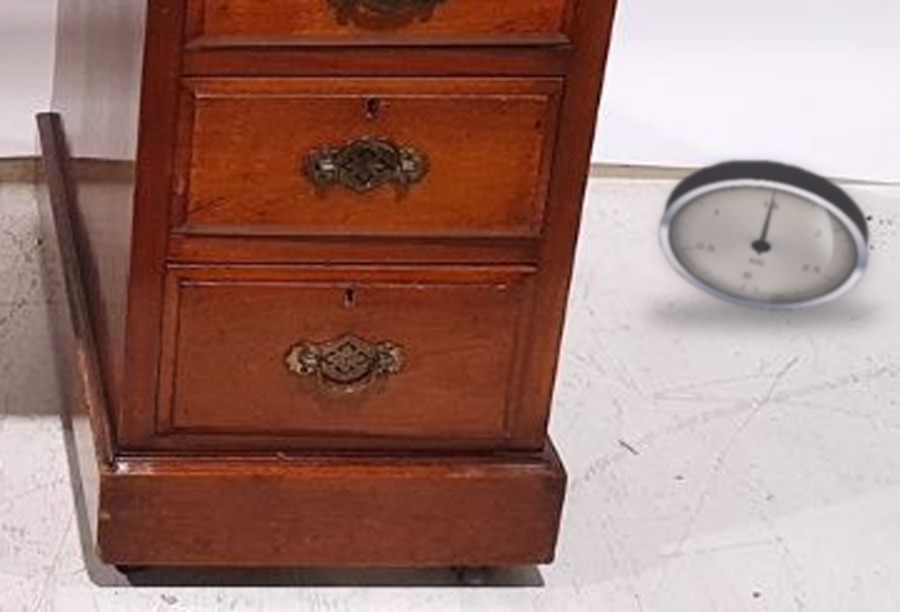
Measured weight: 1.5 kg
